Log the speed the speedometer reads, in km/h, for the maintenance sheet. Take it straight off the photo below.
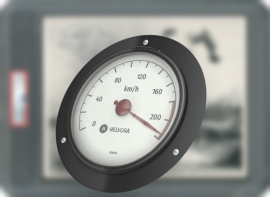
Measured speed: 215 km/h
